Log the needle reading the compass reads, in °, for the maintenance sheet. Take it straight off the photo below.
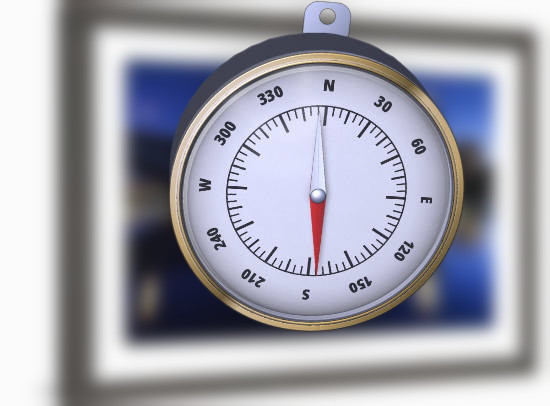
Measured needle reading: 175 °
